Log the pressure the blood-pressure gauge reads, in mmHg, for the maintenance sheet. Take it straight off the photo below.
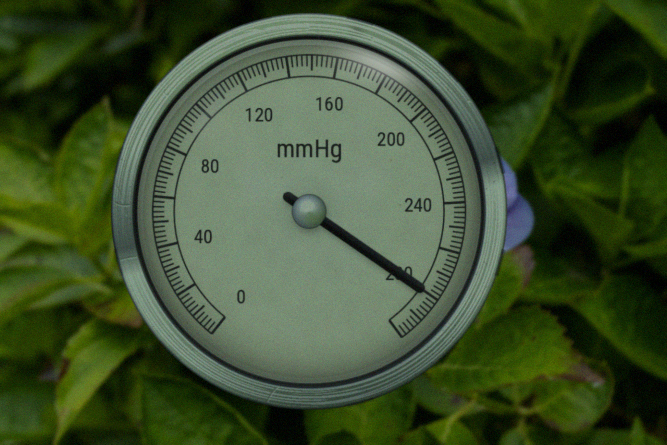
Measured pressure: 280 mmHg
